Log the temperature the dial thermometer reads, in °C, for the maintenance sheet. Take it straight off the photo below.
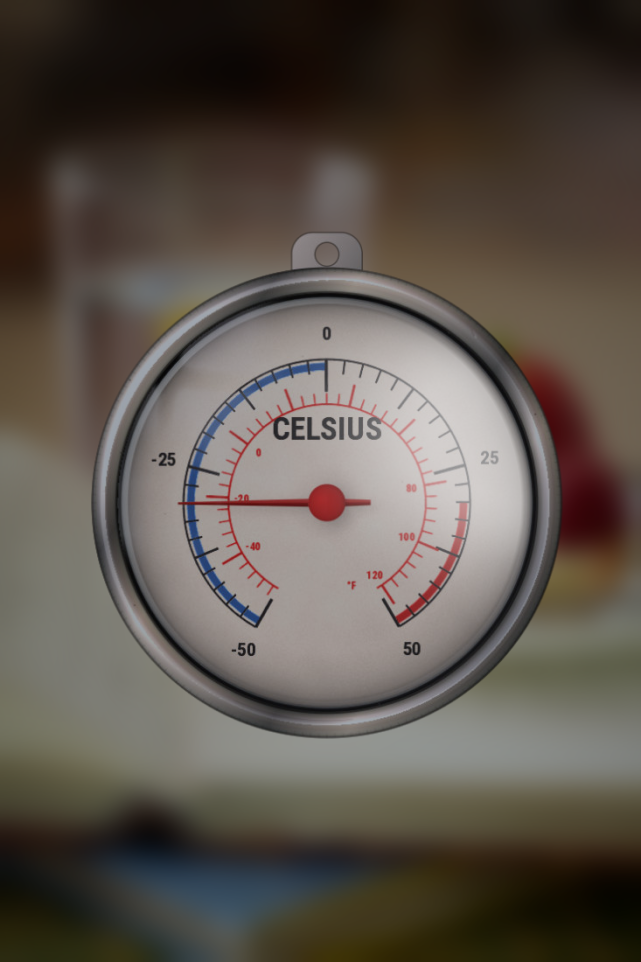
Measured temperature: -30 °C
